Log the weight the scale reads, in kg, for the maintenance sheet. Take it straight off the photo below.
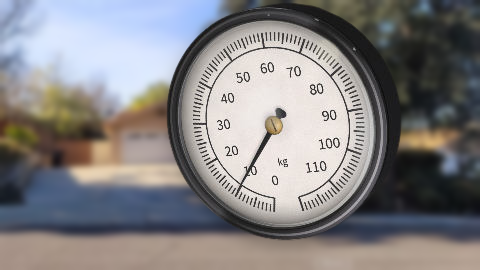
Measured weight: 10 kg
